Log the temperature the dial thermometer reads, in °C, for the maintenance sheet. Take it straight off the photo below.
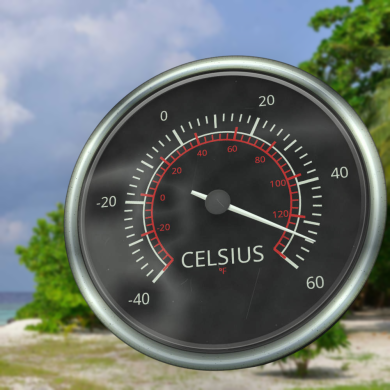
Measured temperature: 54 °C
